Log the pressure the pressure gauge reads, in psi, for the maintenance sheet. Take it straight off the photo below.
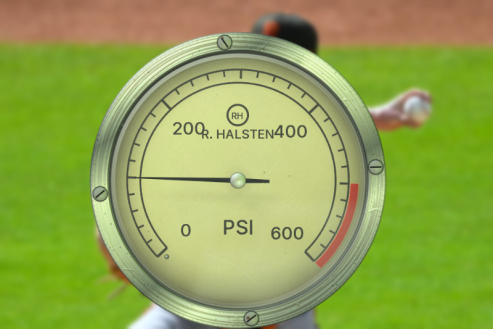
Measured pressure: 100 psi
